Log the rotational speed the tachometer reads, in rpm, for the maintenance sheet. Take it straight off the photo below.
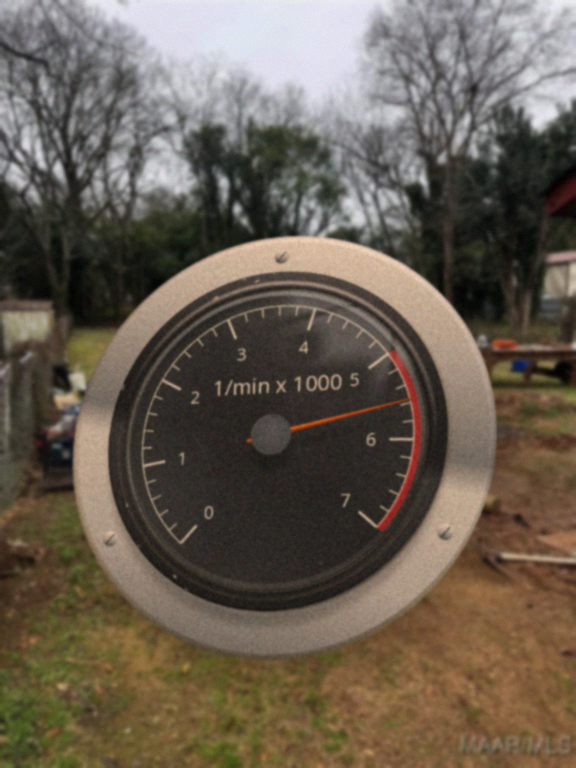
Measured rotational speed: 5600 rpm
